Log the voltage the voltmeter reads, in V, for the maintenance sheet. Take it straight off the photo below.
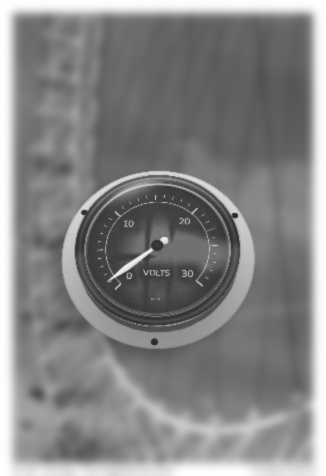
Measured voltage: 1 V
